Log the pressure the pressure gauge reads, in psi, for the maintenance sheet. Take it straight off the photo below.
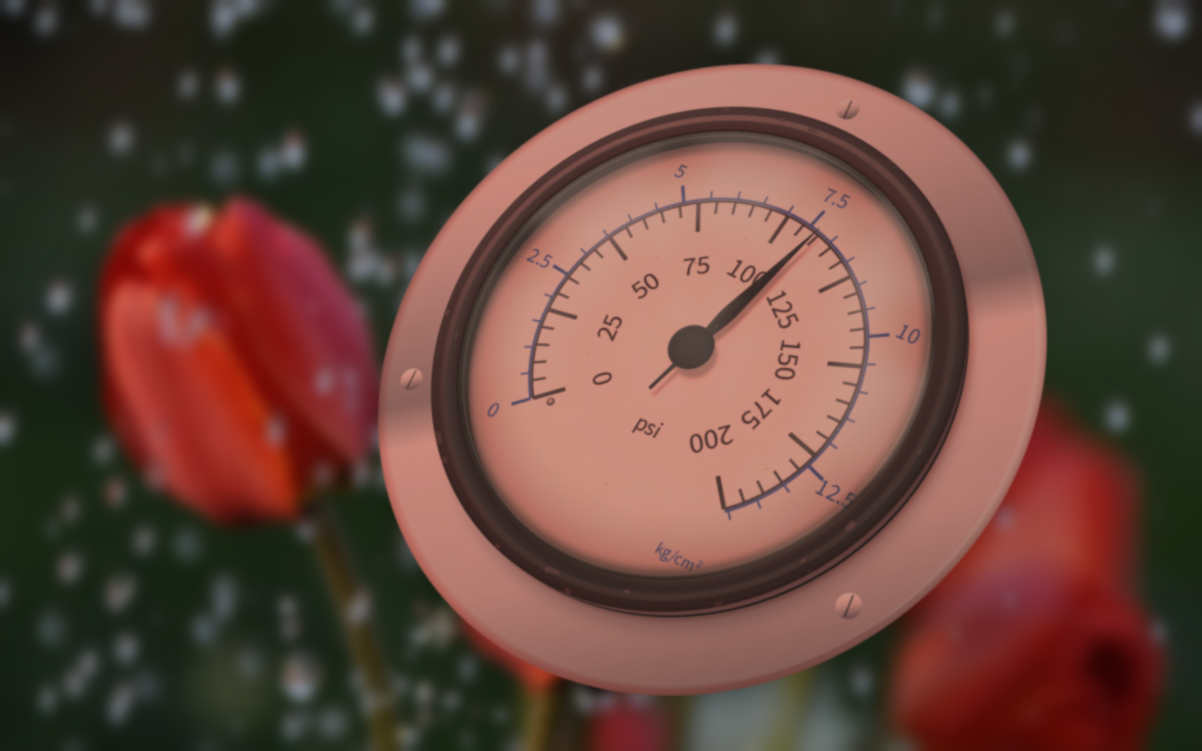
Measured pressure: 110 psi
